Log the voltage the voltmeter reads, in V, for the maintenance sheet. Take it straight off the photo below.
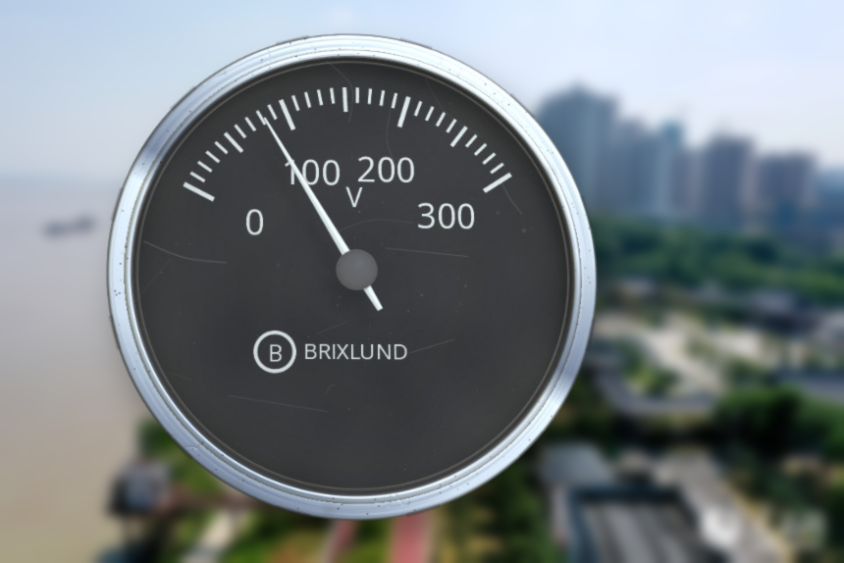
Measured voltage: 80 V
